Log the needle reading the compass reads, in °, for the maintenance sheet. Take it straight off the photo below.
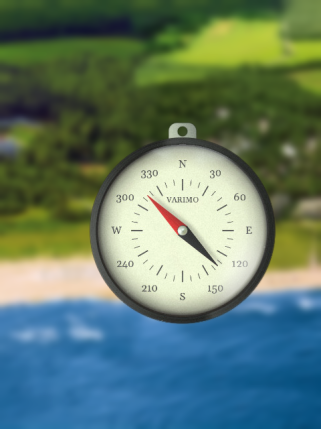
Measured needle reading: 315 °
